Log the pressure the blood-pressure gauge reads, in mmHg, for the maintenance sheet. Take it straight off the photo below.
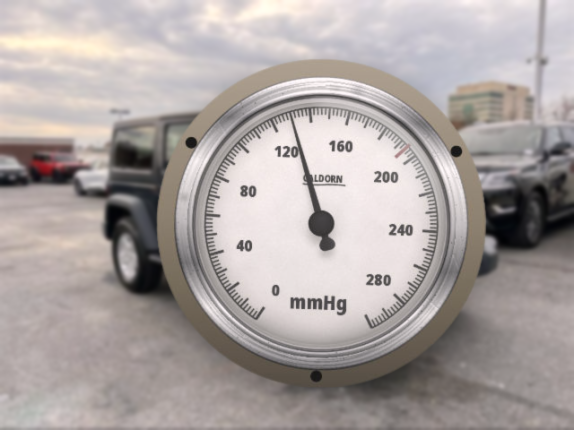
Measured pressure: 130 mmHg
